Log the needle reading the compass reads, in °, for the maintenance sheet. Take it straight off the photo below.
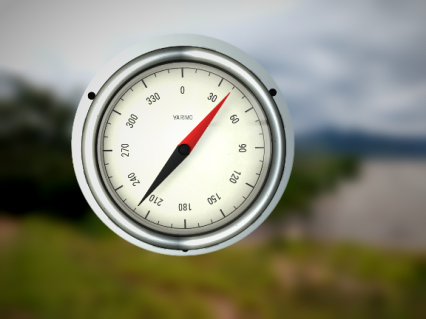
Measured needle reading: 40 °
